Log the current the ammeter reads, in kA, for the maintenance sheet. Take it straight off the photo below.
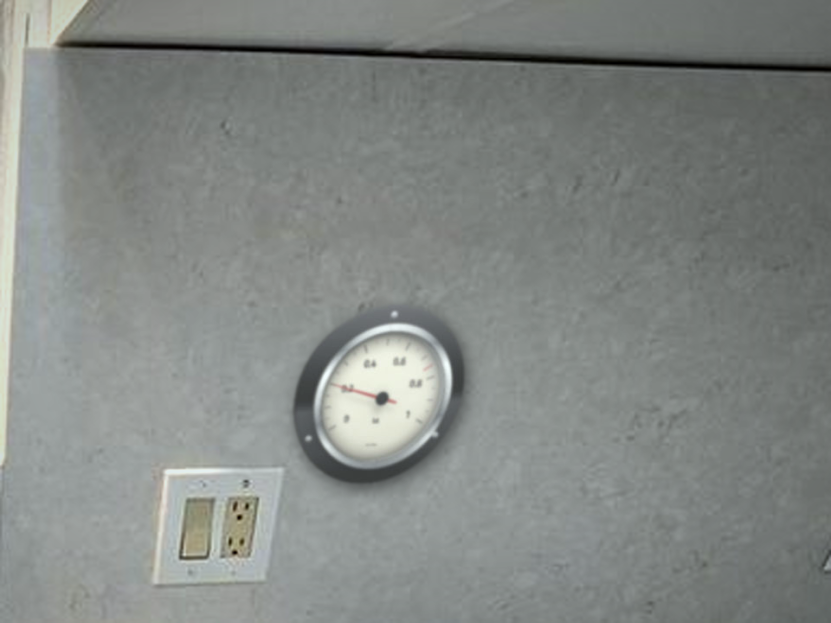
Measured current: 0.2 kA
